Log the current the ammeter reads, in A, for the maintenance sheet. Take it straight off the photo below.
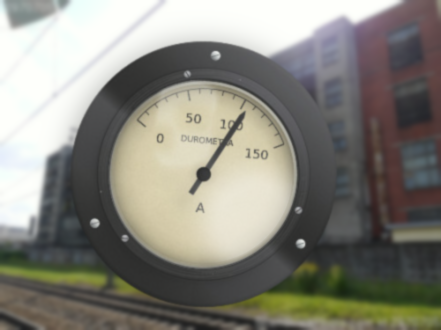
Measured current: 105 A
